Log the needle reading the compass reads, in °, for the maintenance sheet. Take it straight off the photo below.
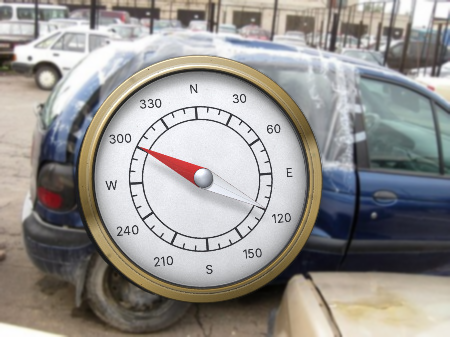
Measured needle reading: 300 °
